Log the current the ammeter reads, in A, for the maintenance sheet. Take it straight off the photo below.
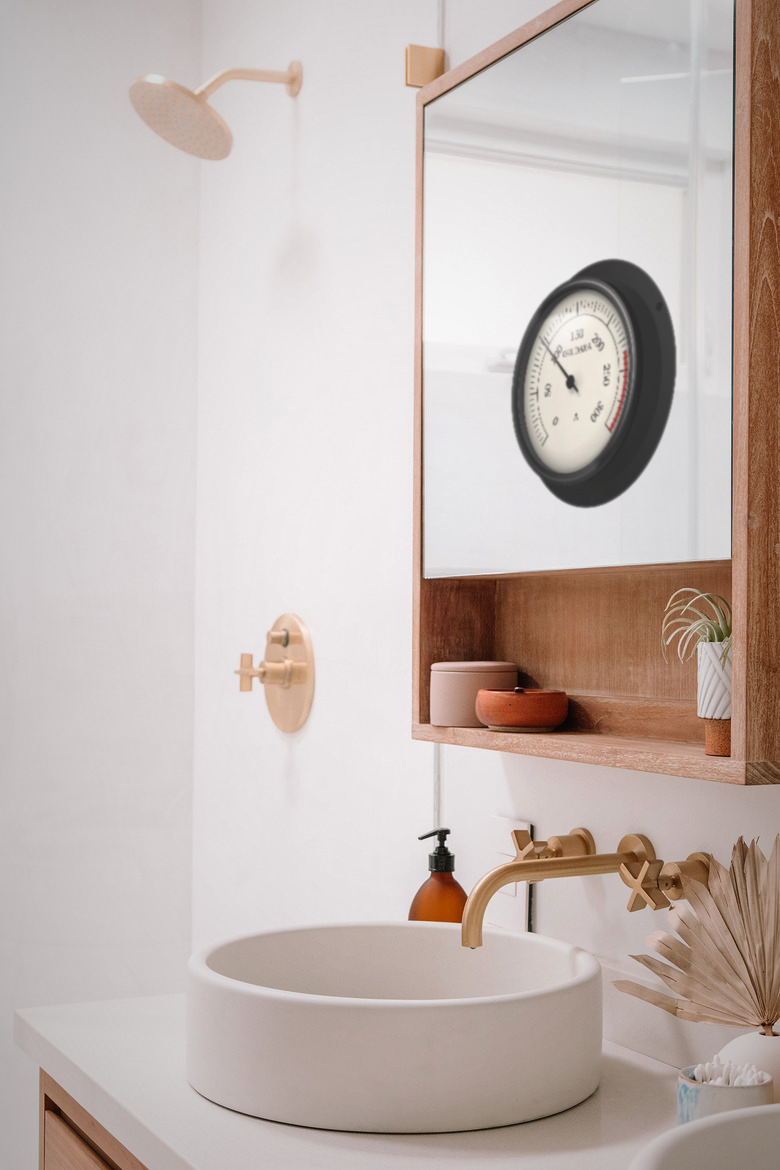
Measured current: 100 A
